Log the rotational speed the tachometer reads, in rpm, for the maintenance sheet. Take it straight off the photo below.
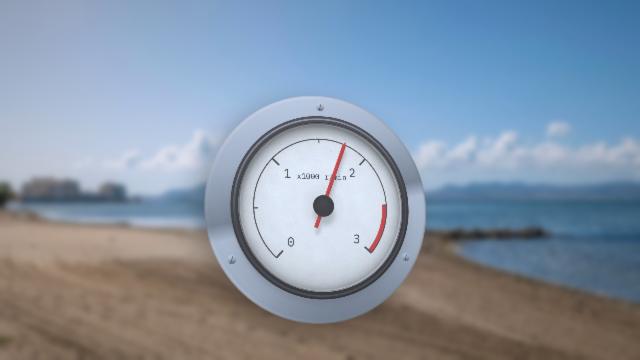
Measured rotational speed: 1750 rpm
